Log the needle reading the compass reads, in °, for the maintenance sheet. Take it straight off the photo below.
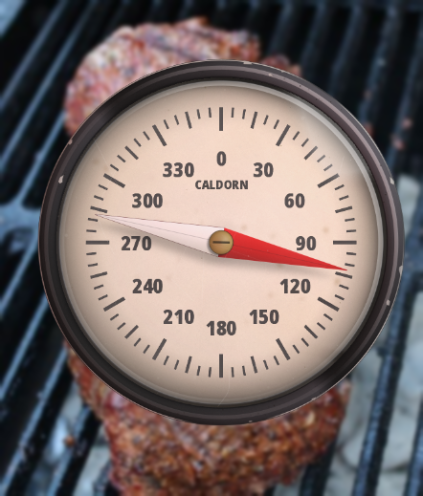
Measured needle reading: 102.5 °
